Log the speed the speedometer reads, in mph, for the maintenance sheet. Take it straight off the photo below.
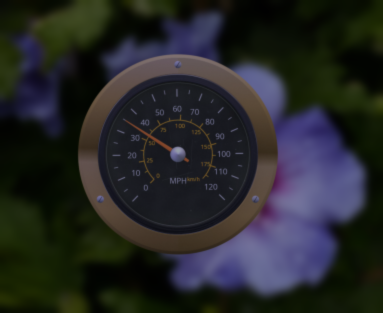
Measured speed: 35 mph
